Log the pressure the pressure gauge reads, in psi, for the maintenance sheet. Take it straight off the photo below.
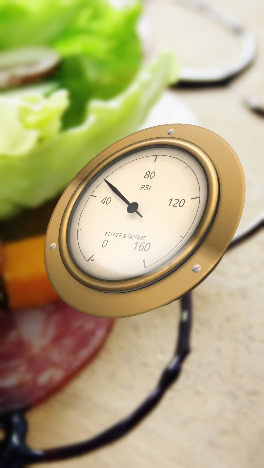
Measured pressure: 50 psi
